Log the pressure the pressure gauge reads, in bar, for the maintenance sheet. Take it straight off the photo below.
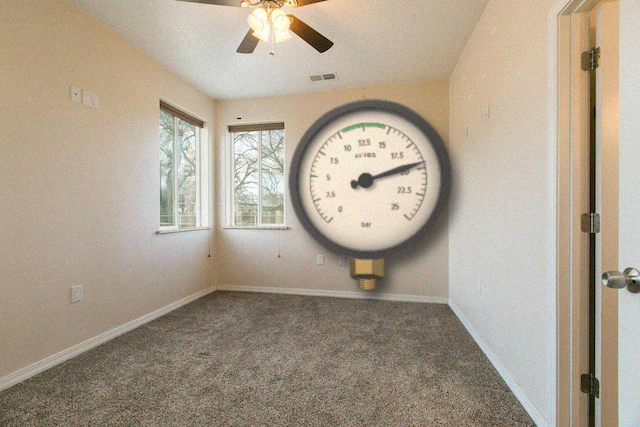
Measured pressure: 19.5 bar
